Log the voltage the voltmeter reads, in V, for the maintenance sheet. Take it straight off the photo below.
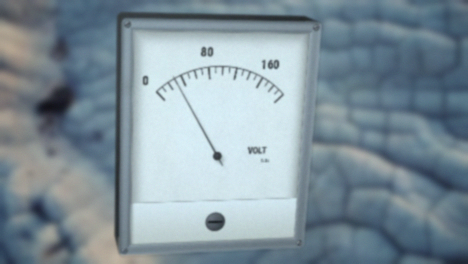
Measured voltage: 30 V
